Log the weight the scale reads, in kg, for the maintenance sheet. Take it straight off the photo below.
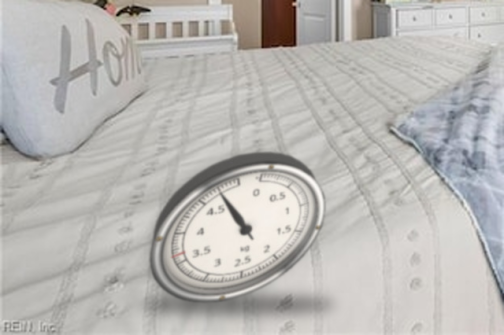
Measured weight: 4.75 kg
